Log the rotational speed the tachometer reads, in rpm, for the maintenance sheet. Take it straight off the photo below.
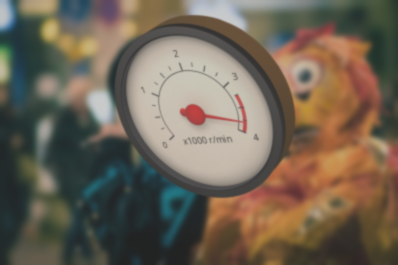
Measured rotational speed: 3750 rpm
